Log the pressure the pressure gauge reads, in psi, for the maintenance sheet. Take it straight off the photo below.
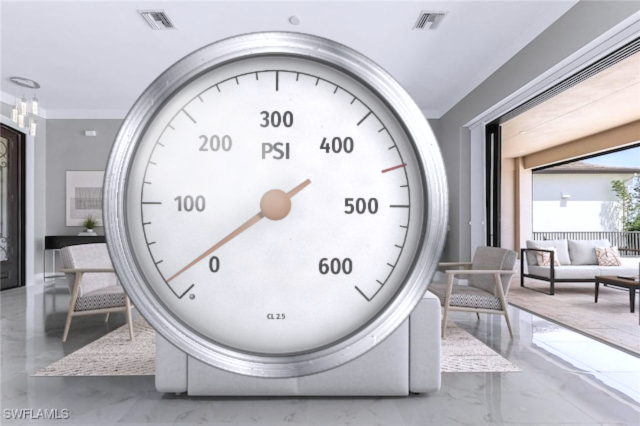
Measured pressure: 20 psi
